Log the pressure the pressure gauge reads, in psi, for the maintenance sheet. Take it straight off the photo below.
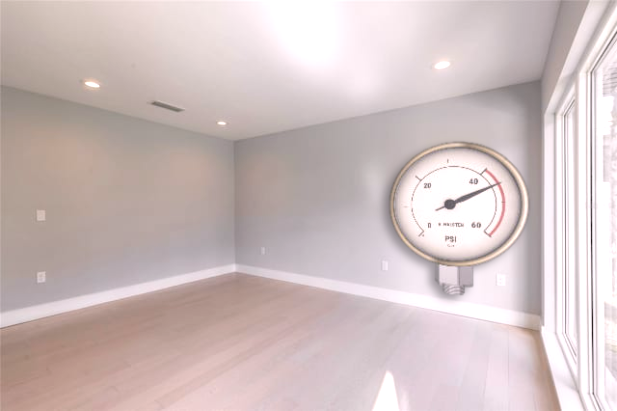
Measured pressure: 45 psi
